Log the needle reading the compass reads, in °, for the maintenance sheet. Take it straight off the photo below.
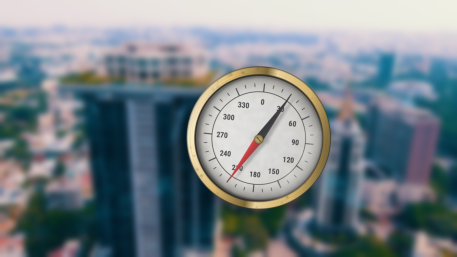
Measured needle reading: 210 °
